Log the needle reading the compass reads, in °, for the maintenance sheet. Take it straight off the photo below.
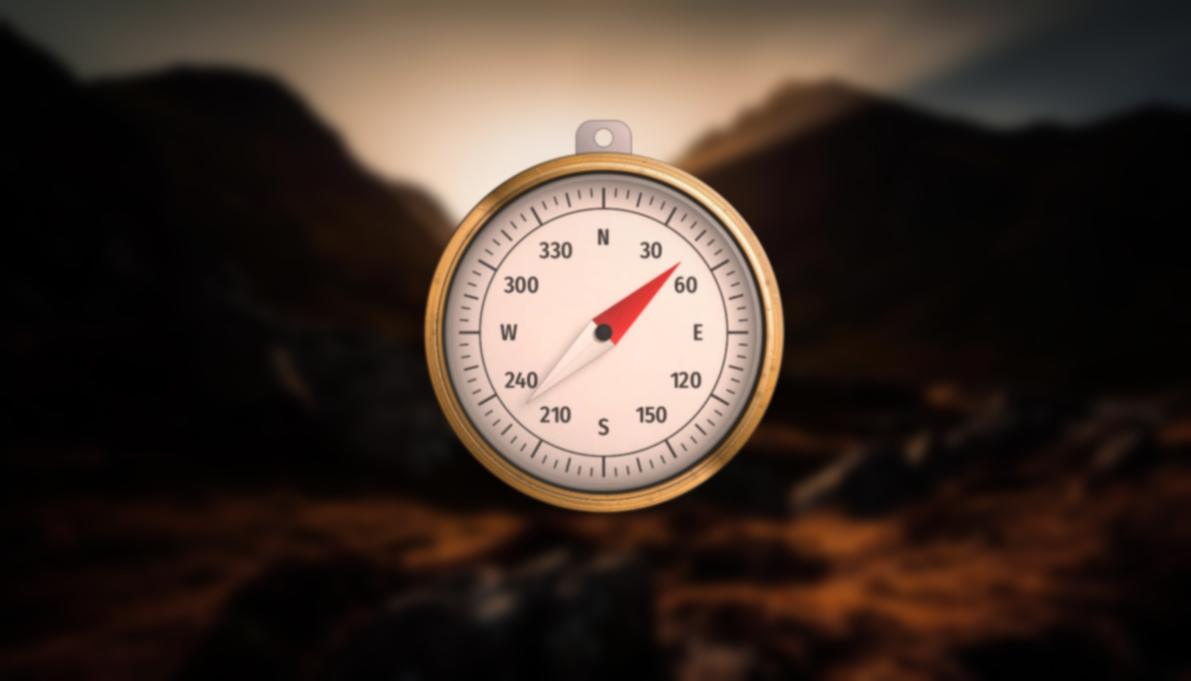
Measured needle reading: 47.5 °
